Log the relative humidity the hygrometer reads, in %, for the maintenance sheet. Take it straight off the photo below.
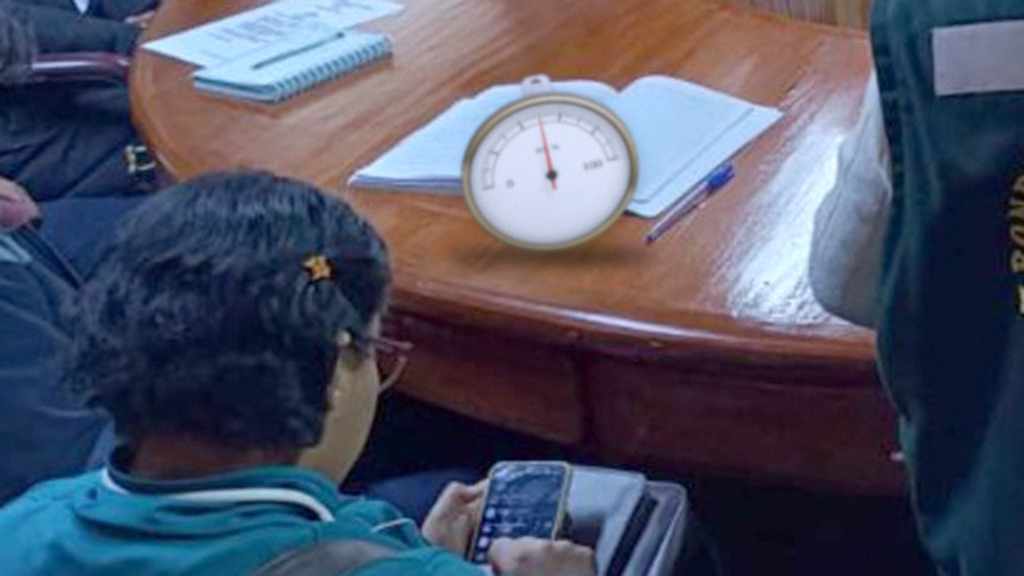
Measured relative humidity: 50 %
